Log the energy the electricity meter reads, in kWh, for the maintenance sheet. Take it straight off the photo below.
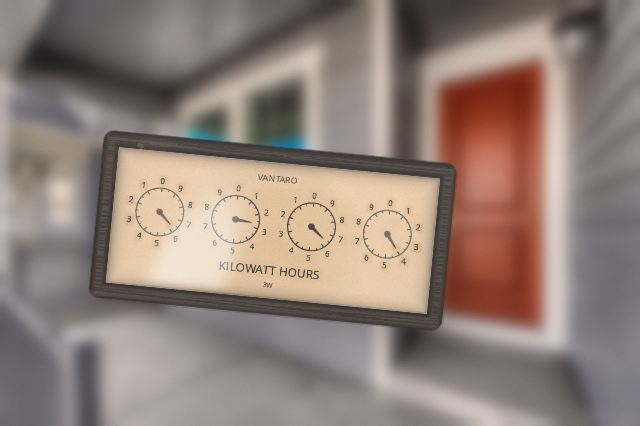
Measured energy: 6264 kWh
